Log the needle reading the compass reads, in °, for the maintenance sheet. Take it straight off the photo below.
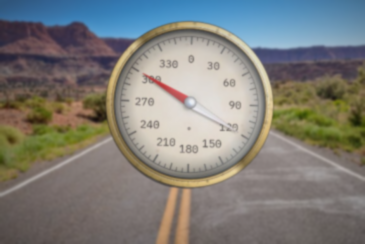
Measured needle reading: 300 °
